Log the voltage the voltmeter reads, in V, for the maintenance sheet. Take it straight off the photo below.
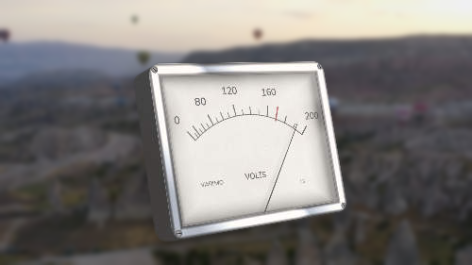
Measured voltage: 190 V
